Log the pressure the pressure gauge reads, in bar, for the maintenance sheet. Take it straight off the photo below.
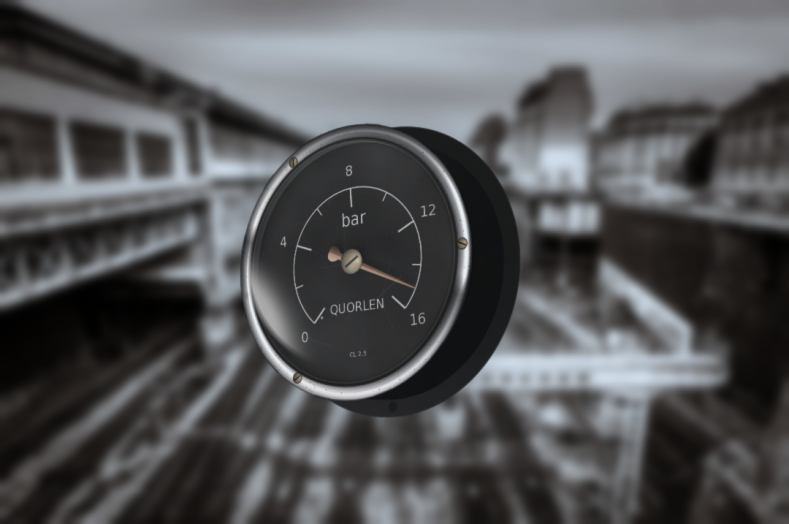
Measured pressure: 15 bar
